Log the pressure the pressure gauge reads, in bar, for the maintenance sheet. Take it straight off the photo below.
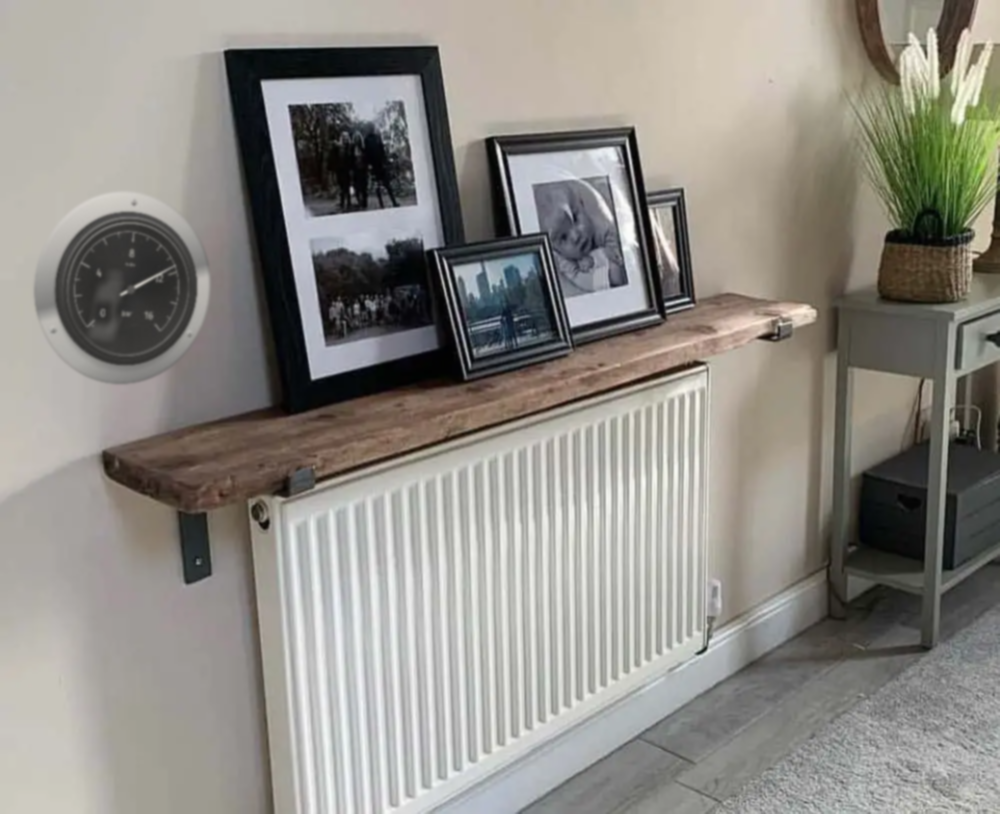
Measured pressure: 11.5 bar
